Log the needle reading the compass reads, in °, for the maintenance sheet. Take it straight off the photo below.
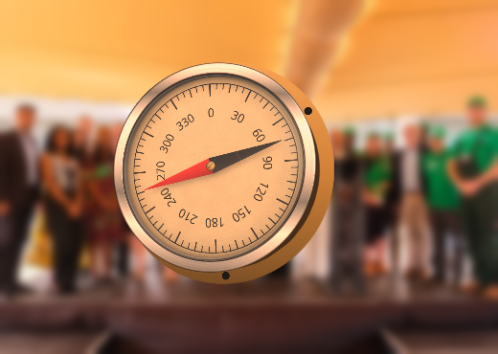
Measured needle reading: 255 °
